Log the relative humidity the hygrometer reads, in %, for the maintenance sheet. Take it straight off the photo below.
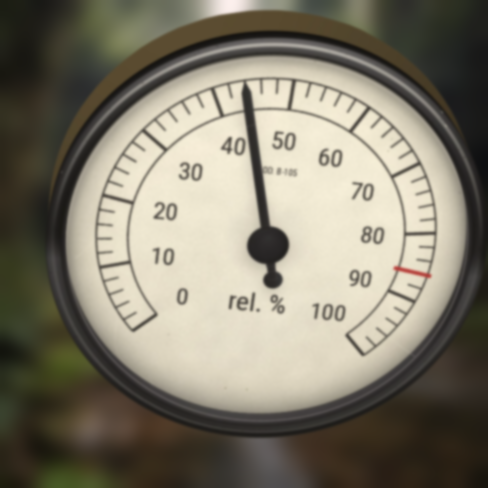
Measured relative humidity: 44 %
